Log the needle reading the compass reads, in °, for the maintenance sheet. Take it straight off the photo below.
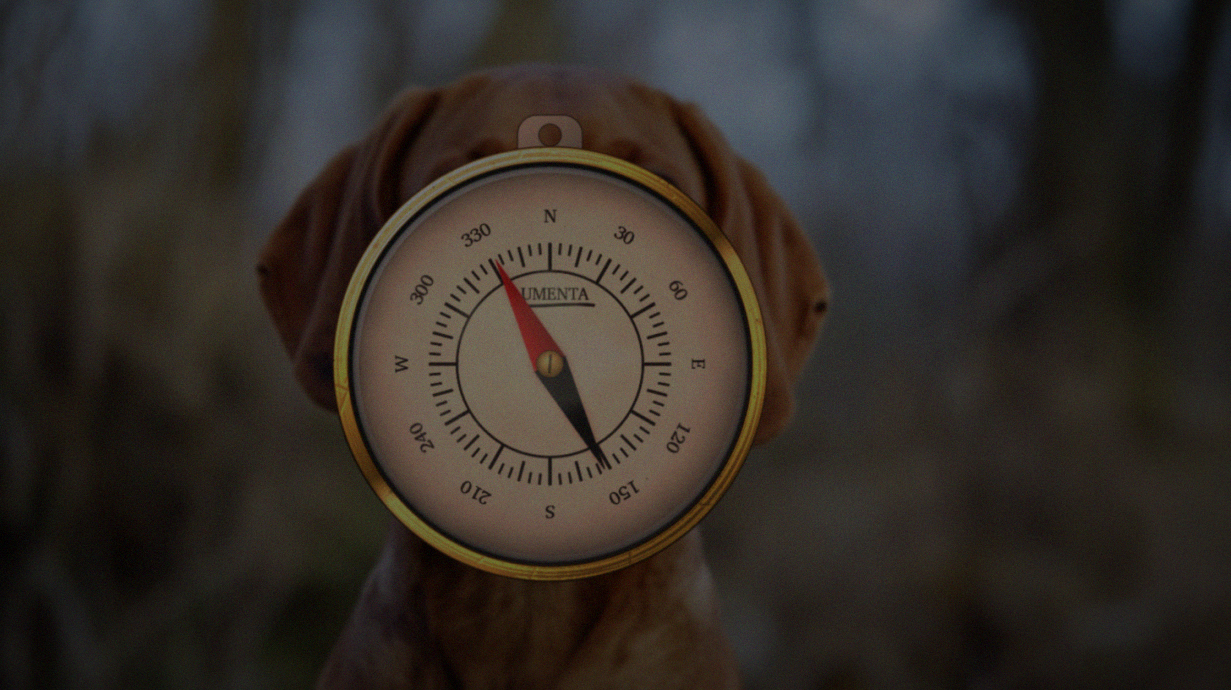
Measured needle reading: 332.5 °
